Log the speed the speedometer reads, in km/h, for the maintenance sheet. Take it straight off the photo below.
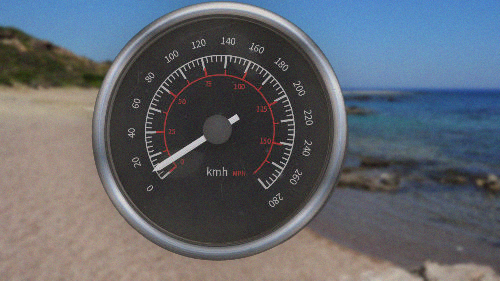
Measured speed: 8 km/h
